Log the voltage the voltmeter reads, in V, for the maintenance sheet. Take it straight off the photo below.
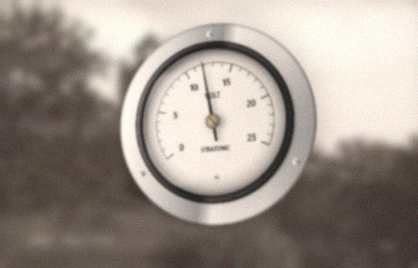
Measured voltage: 12 V
